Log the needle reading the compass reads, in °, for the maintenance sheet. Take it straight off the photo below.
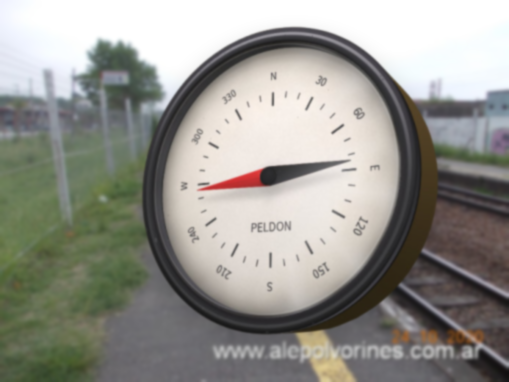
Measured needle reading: 265 °
